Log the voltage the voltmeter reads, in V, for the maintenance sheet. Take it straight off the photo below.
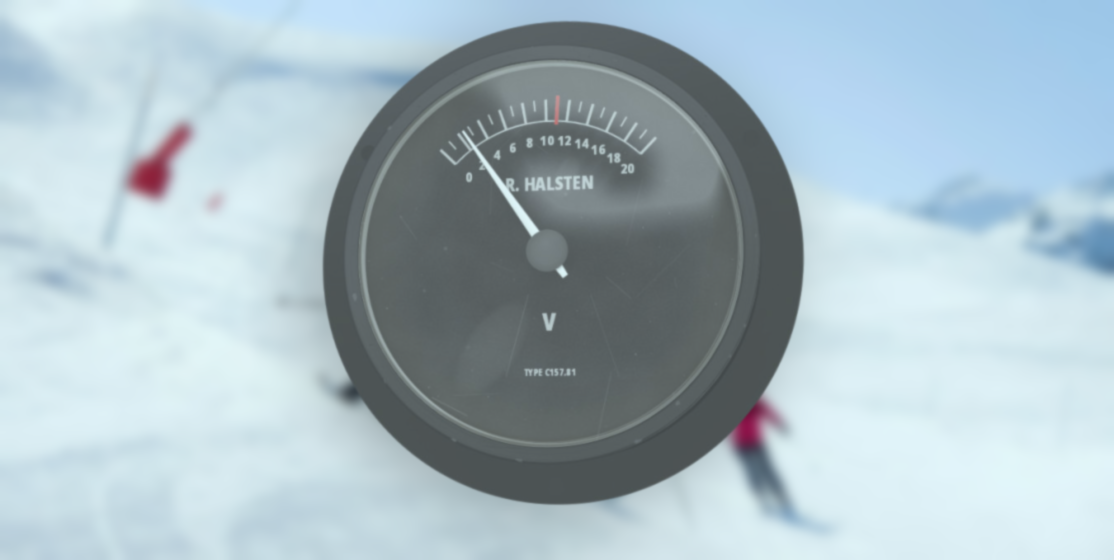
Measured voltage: 2.5 V
